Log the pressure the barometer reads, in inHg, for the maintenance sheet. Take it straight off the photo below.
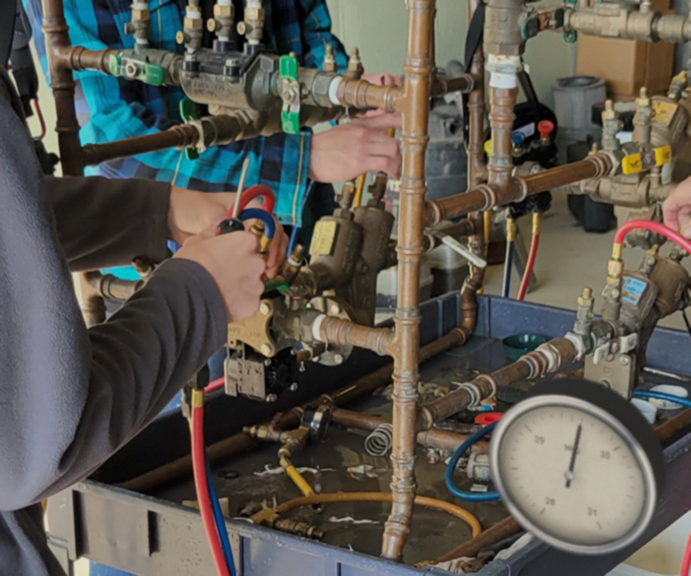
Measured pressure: 29.6 inHg
